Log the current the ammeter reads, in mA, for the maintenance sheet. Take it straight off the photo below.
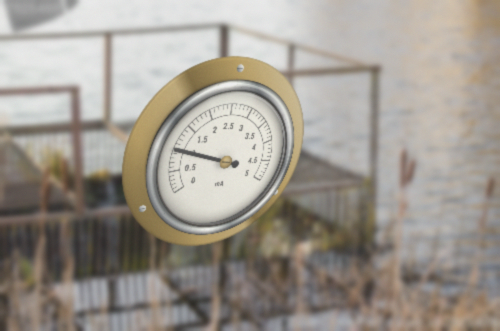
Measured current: 1 mA
